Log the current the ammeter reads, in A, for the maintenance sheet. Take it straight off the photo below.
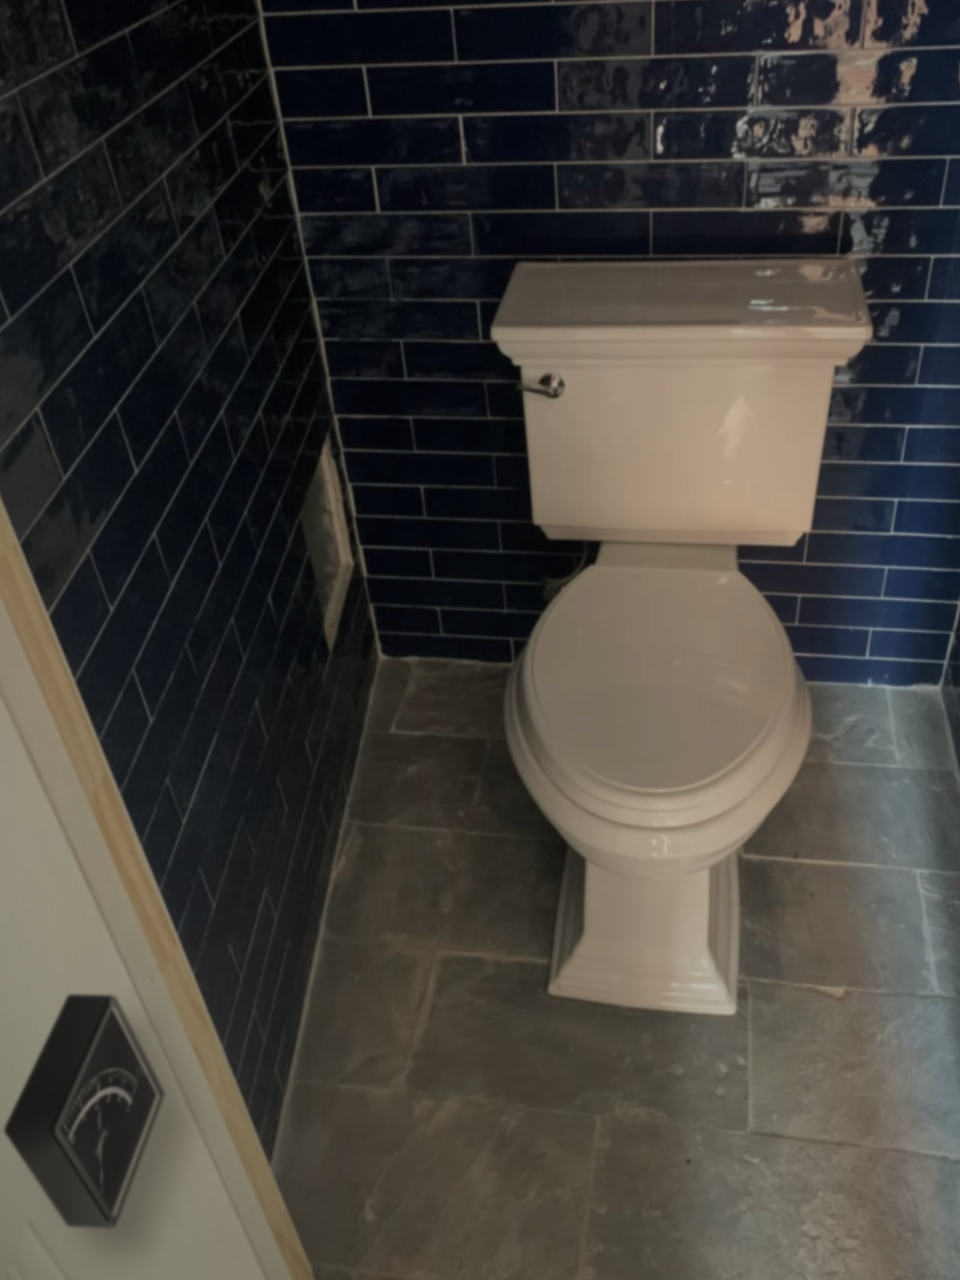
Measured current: 2 A
